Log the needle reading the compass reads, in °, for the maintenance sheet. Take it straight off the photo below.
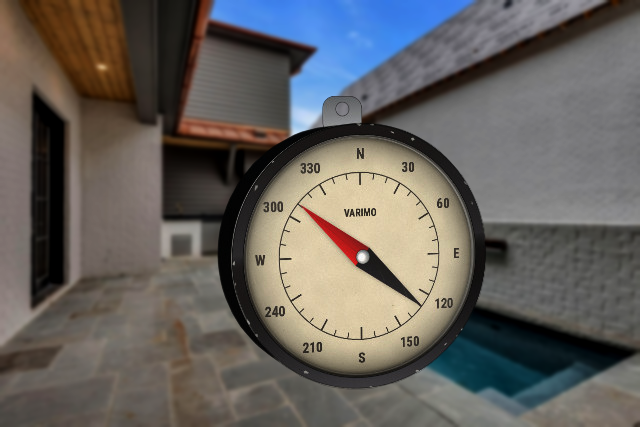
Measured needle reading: 310 °
